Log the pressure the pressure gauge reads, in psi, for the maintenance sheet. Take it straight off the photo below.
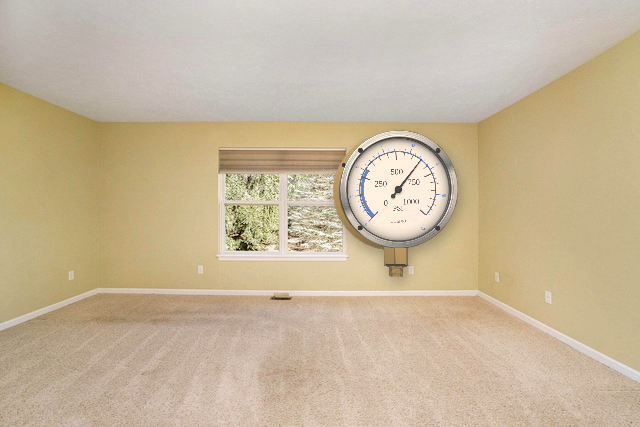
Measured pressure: 650 psi
